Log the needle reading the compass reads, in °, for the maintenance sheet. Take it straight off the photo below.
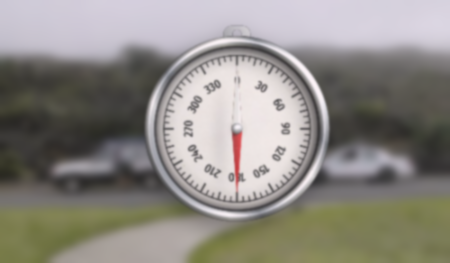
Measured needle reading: 180 °
